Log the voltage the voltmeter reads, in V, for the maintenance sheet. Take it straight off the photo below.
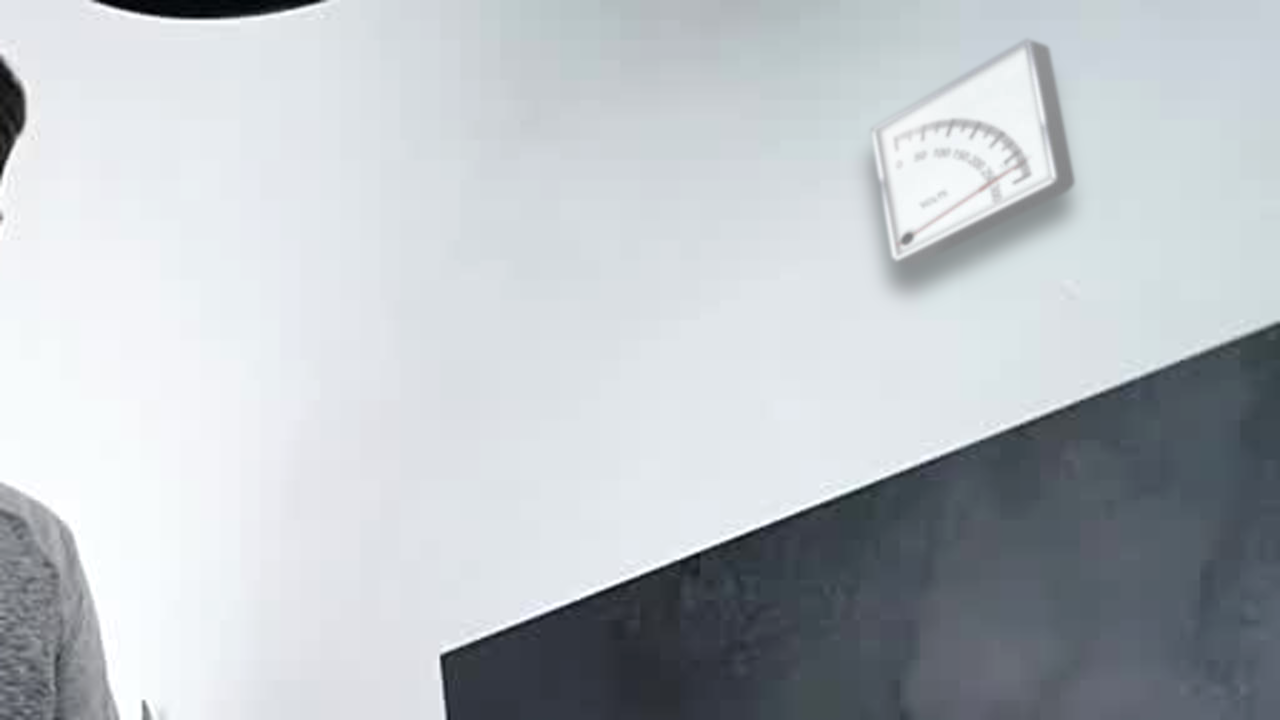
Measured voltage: 275 V
